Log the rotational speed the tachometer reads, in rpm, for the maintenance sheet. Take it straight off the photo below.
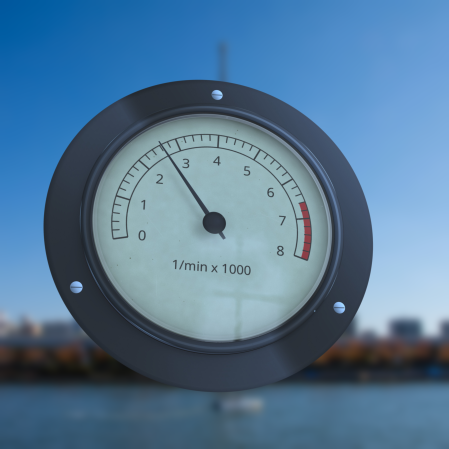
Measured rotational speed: 2600 rpm
